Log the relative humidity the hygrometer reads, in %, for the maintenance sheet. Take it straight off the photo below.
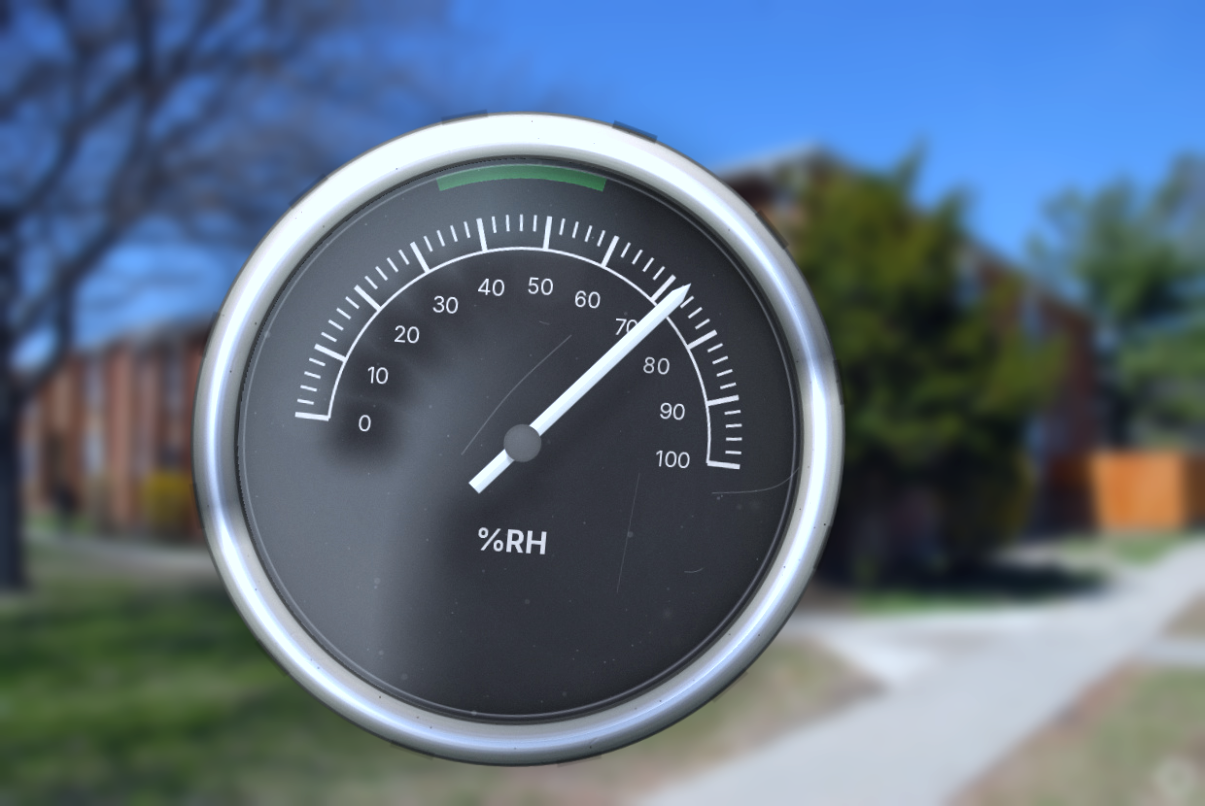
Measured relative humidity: 72 %
